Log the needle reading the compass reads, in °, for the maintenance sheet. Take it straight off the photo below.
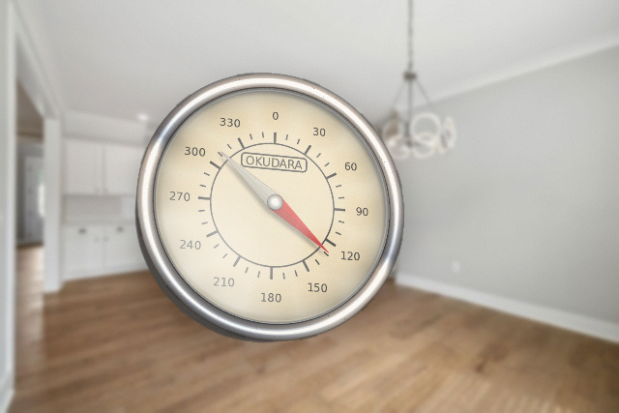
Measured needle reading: 130 °
